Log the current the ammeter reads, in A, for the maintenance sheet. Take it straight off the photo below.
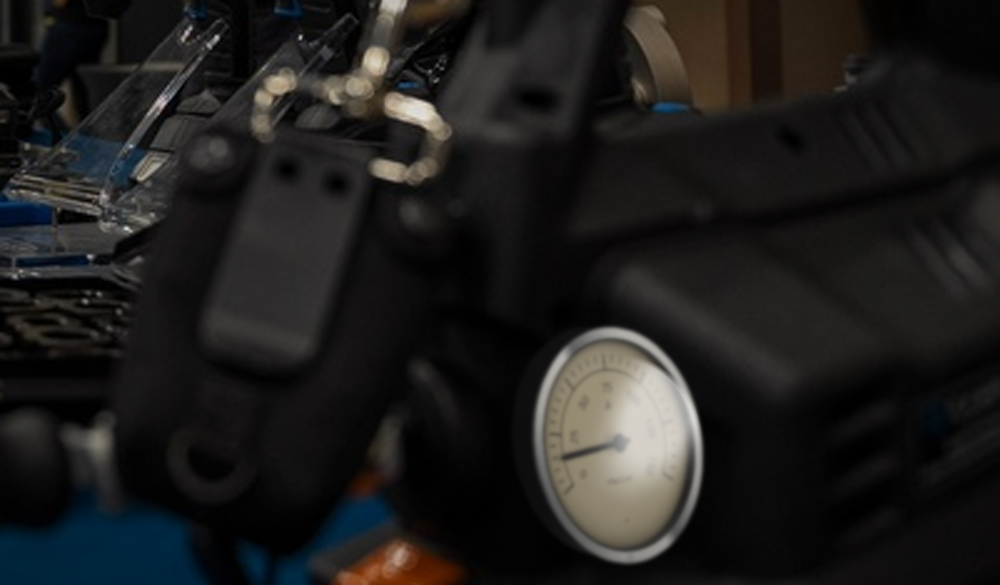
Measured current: 15 A
